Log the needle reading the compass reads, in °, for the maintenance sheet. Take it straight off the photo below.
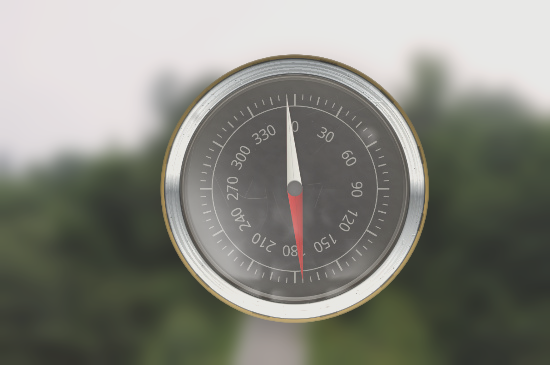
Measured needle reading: 175 °
